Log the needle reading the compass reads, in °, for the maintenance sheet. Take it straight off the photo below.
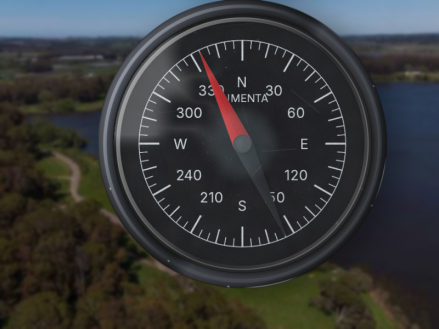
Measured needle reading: 335 °
